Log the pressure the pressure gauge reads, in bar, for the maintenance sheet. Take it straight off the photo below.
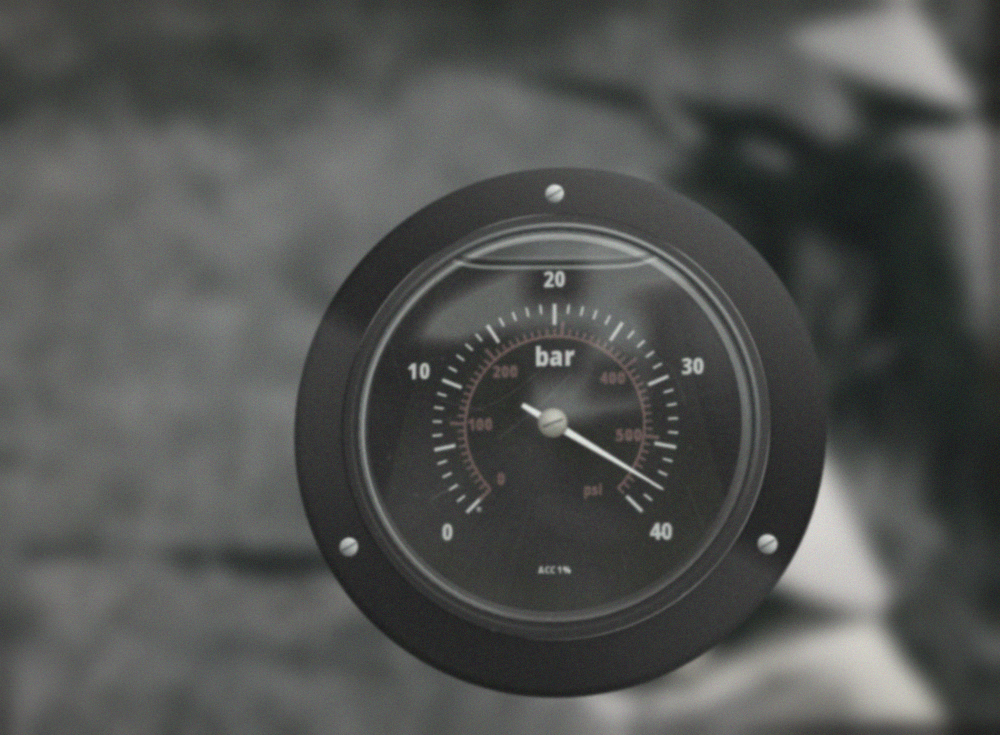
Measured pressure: 38 bar
